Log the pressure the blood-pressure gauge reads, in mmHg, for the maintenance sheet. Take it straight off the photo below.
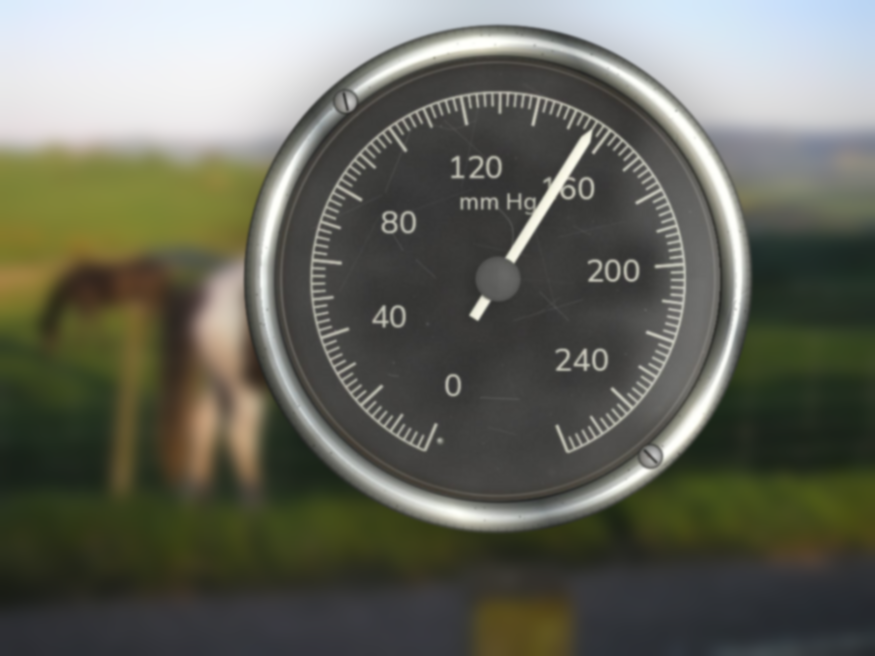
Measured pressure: 156 mmHg
